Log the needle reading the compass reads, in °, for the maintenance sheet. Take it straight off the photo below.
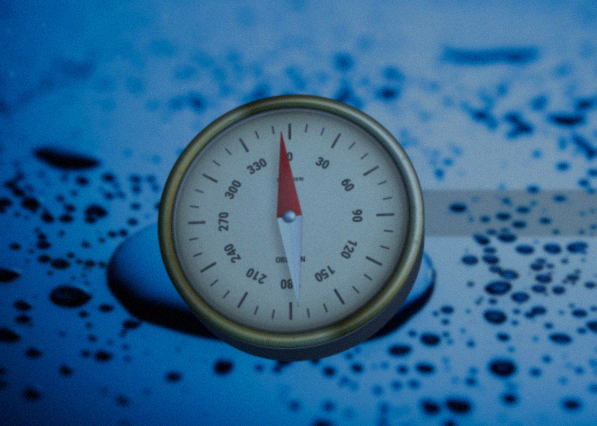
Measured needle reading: 355 °
